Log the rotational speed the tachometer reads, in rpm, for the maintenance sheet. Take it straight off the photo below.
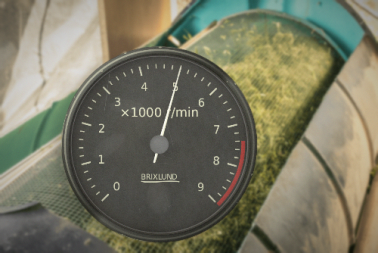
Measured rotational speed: 5000 rpm
